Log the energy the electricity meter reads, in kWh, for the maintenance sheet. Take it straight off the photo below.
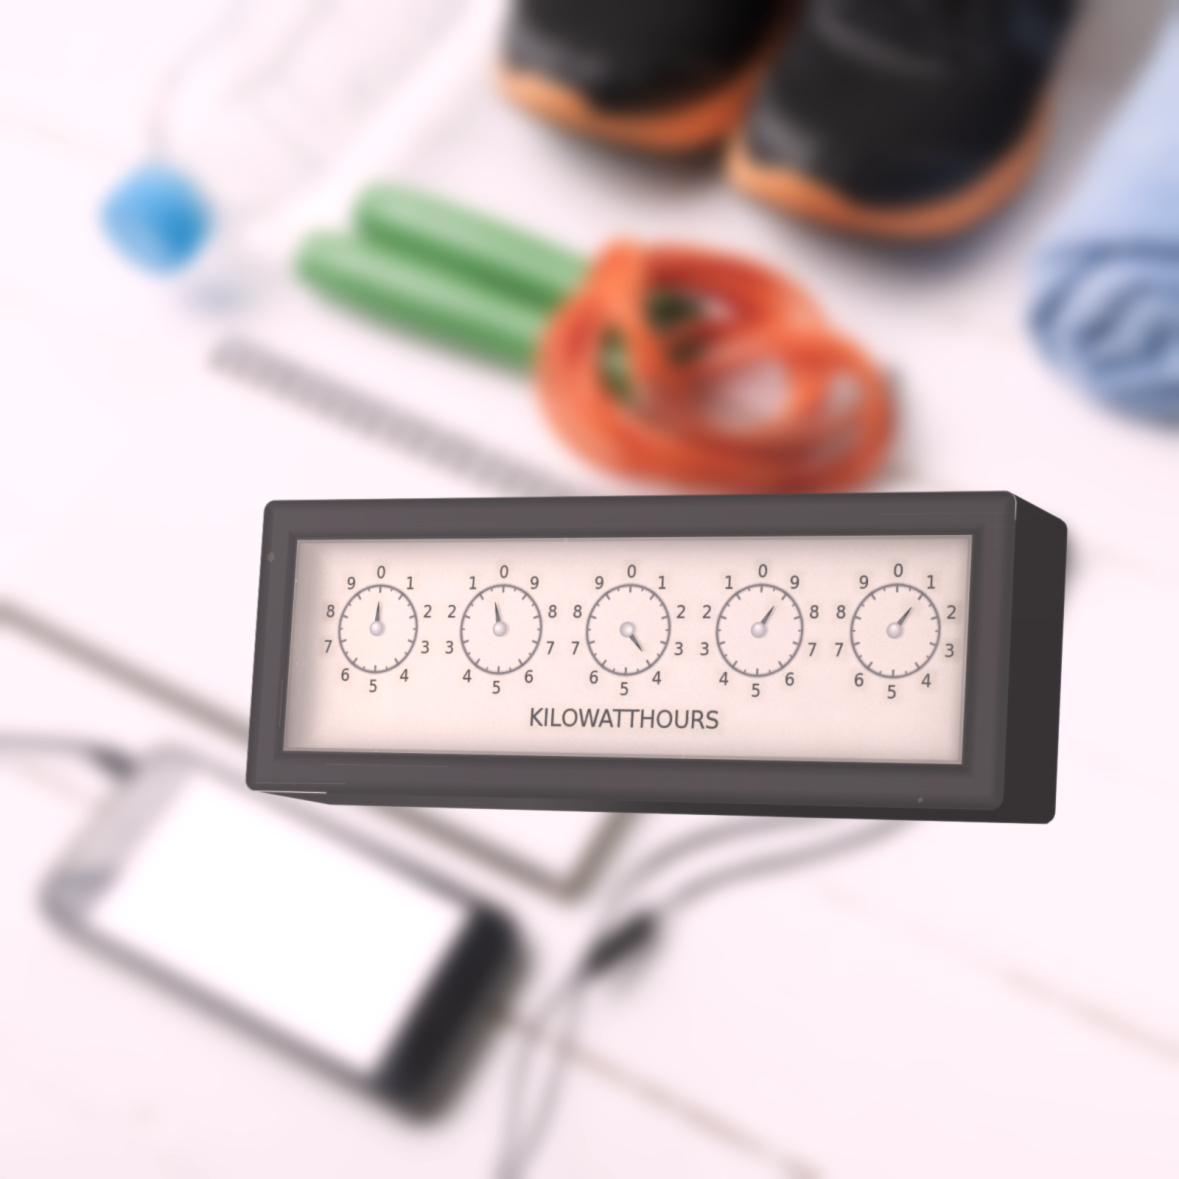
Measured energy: 391 kWh
